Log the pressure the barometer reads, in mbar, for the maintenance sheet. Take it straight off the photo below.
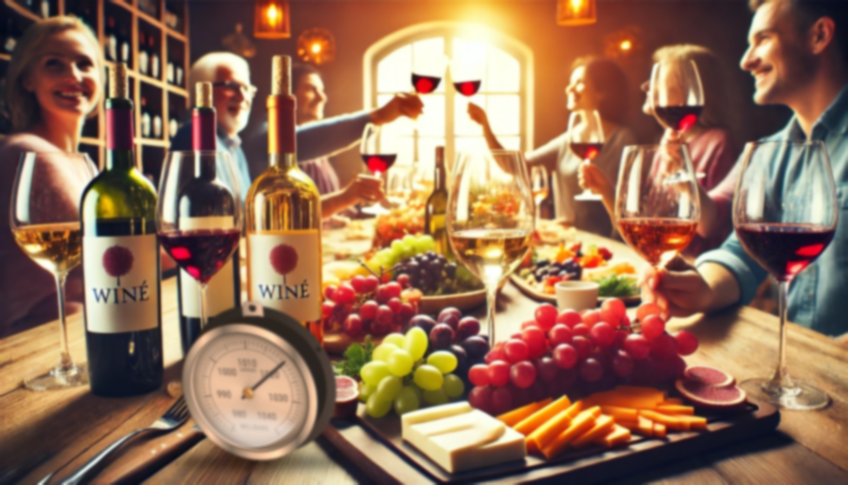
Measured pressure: 1020 mbar
